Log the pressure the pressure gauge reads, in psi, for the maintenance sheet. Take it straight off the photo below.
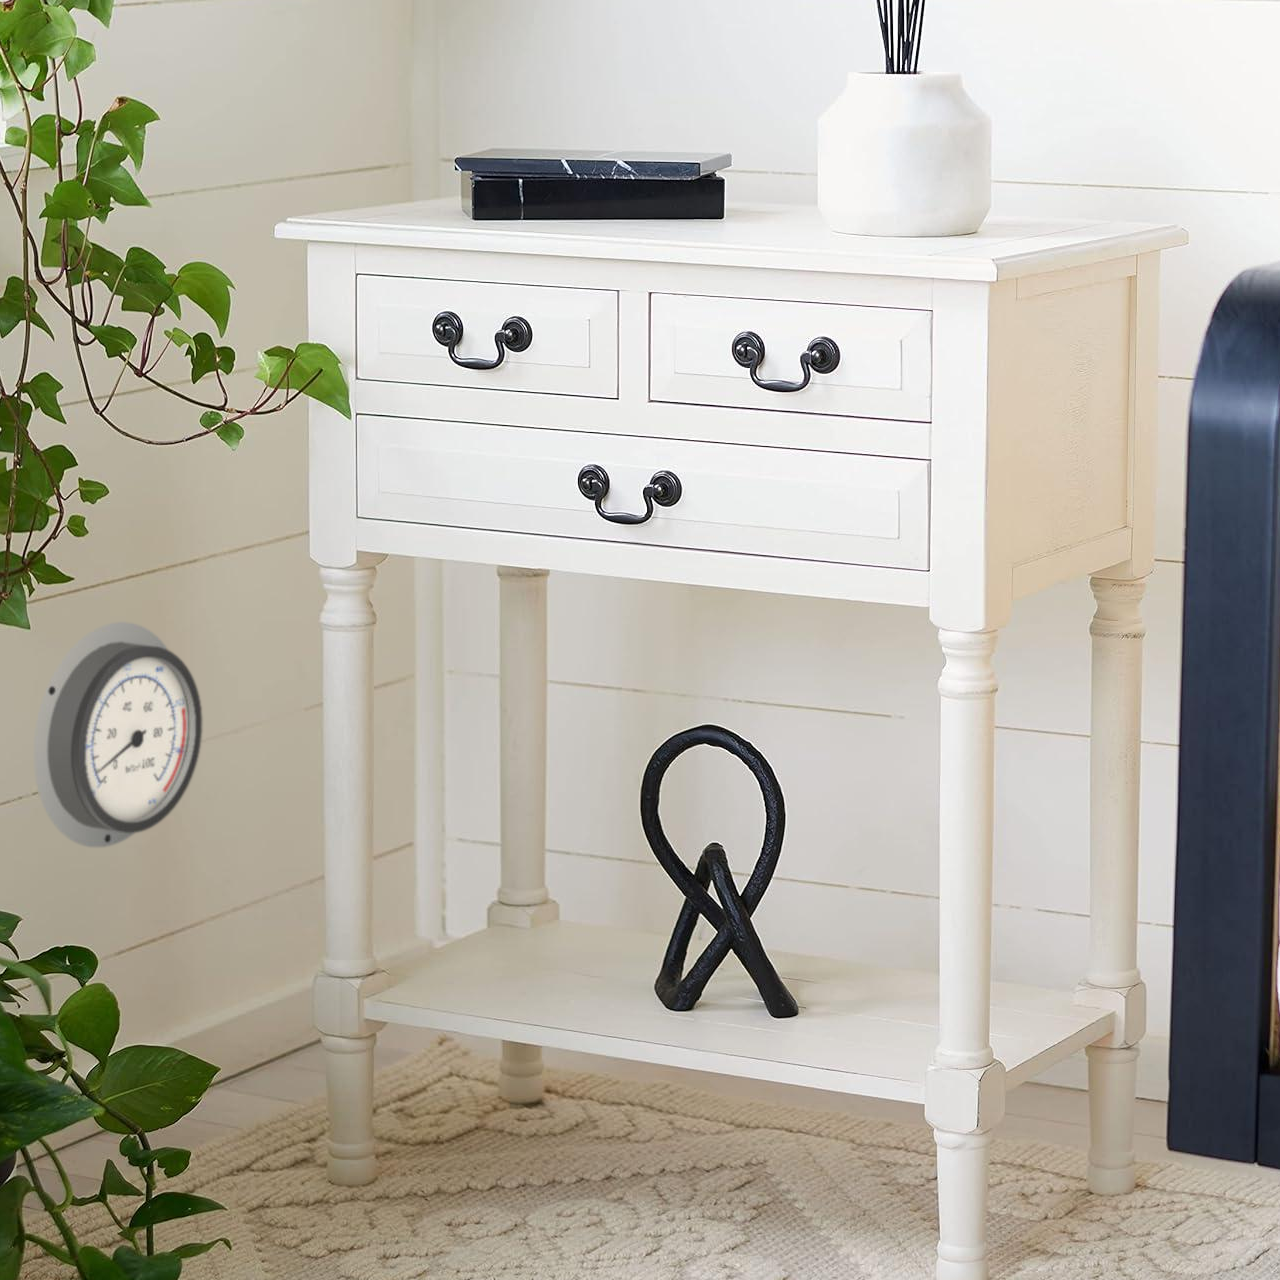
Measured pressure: 5 psi
